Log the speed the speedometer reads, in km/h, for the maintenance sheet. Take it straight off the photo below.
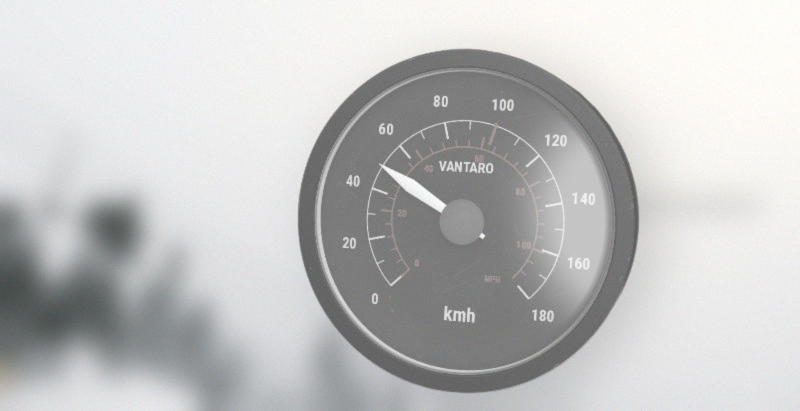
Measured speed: 50 km/h
